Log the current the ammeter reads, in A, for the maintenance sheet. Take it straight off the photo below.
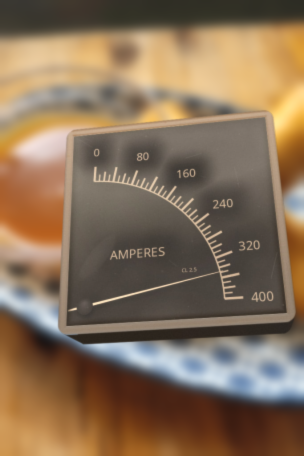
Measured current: 350 A
